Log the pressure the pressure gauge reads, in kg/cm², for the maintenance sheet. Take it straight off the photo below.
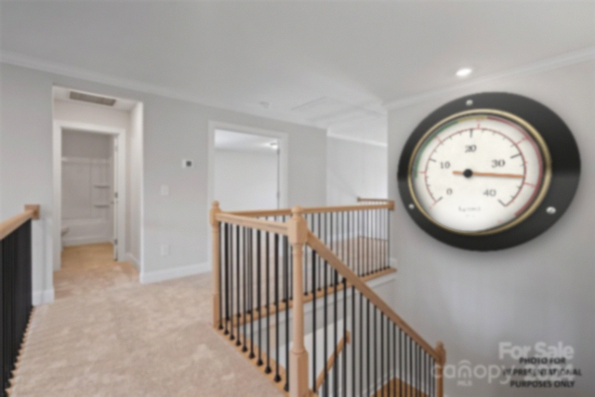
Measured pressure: 34 kg/cm²
